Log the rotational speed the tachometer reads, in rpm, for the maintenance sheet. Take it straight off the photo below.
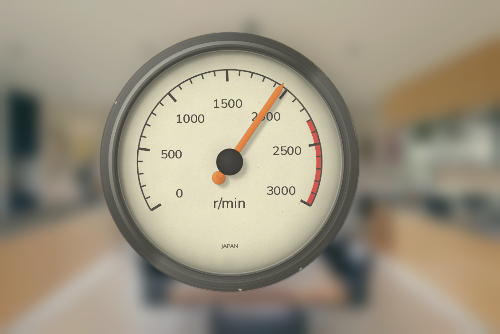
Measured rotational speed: 1950 rpm
